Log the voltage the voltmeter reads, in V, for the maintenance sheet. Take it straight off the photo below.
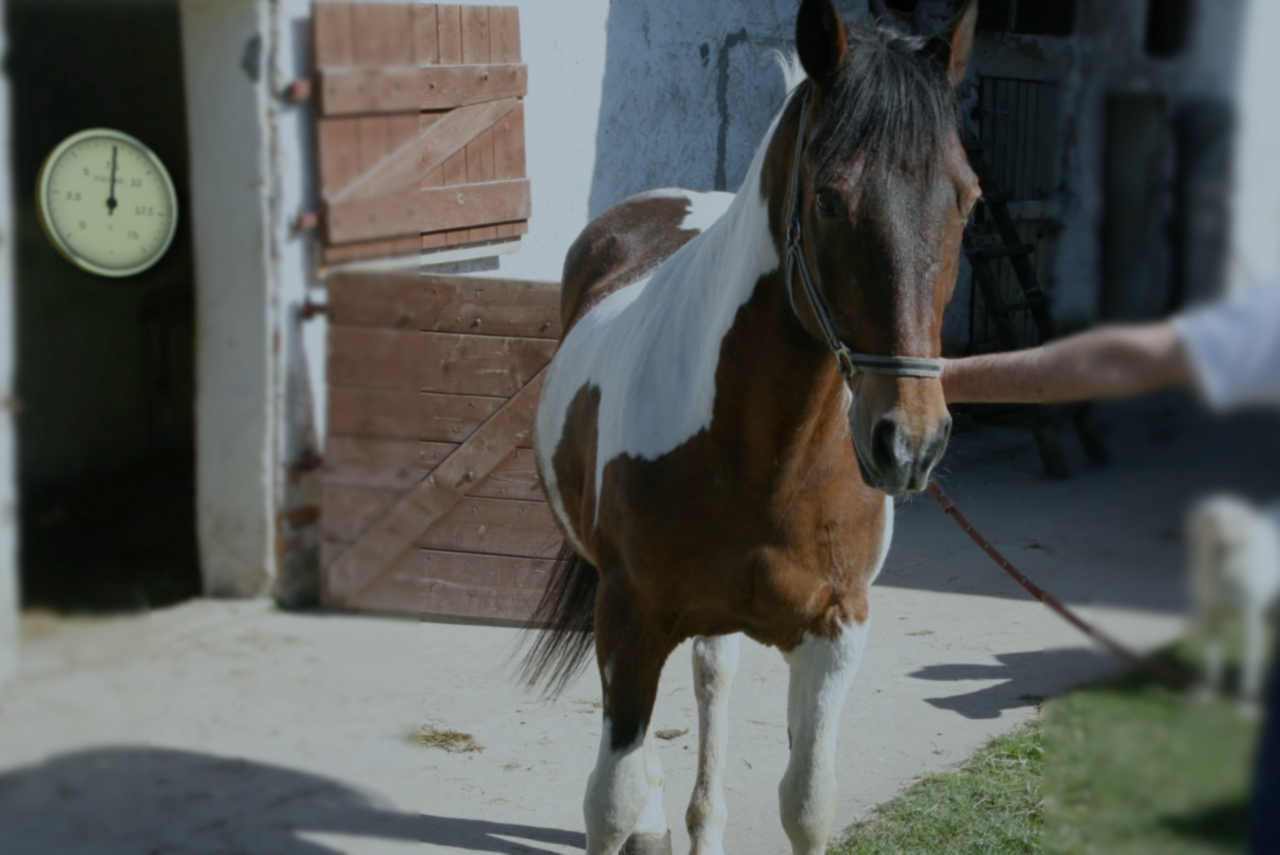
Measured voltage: 7.5 V
